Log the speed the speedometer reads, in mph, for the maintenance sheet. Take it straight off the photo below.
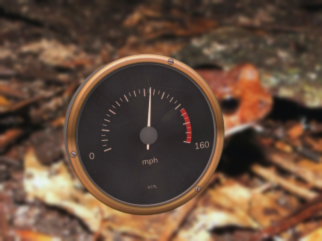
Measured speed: 85 mph
